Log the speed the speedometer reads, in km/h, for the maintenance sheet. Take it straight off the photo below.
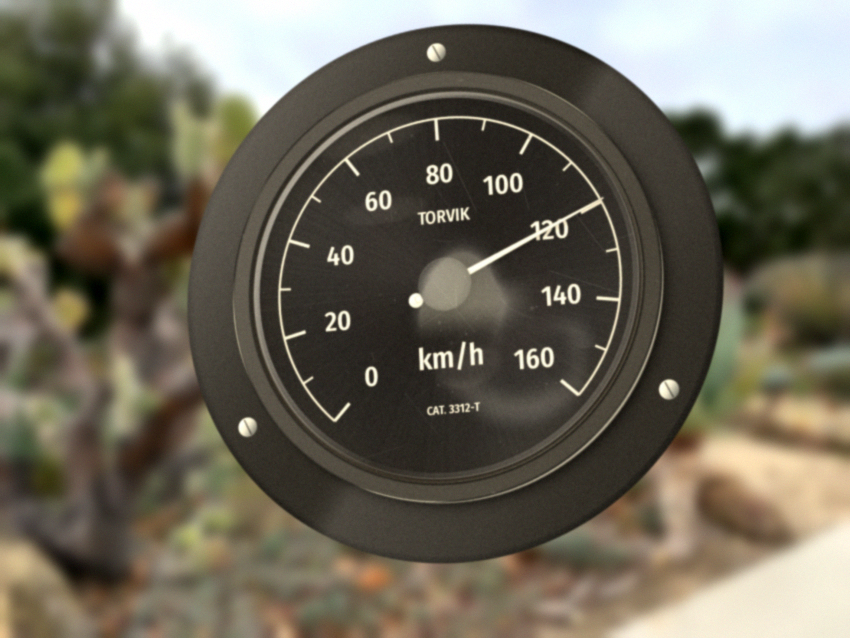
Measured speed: 120 km/h
